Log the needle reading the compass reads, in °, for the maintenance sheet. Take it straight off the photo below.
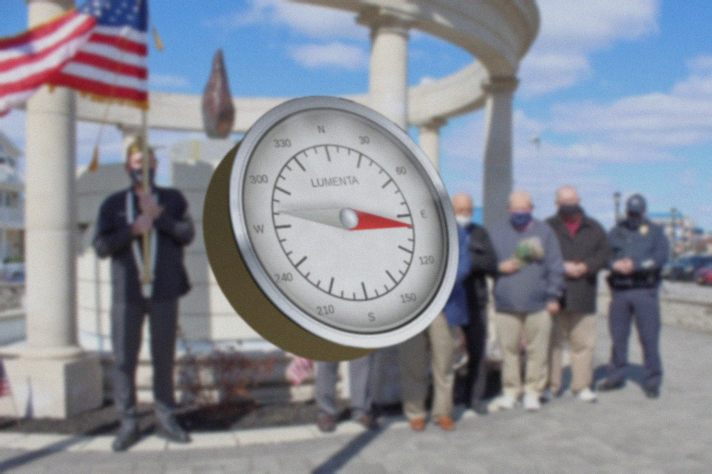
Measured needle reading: 100 °
